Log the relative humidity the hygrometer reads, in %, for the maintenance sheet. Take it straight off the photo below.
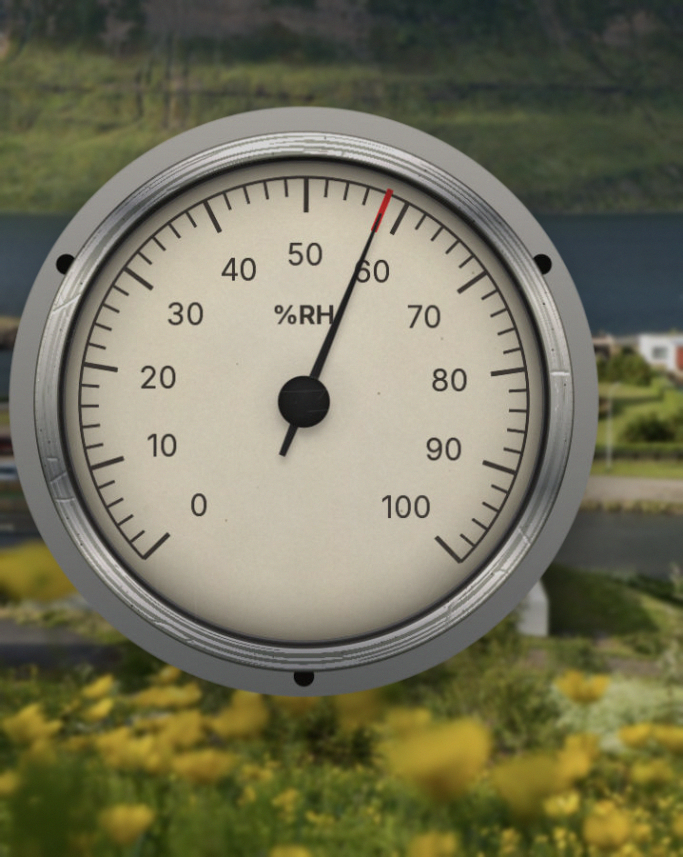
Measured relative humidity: 58 %
